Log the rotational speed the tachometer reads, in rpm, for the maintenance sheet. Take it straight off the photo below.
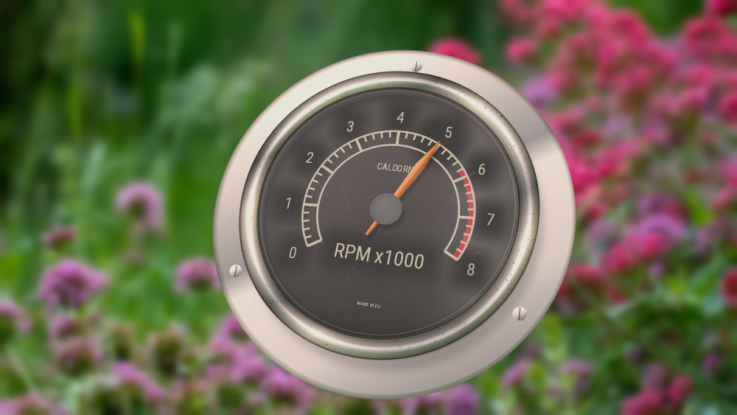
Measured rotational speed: 5000 rpm
